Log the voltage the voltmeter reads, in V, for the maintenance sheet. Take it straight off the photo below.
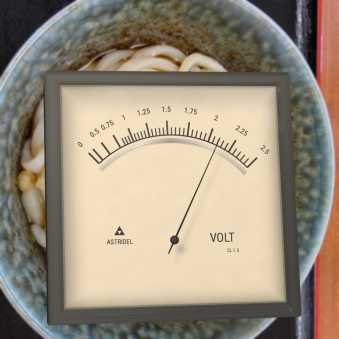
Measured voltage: 2.1 V
